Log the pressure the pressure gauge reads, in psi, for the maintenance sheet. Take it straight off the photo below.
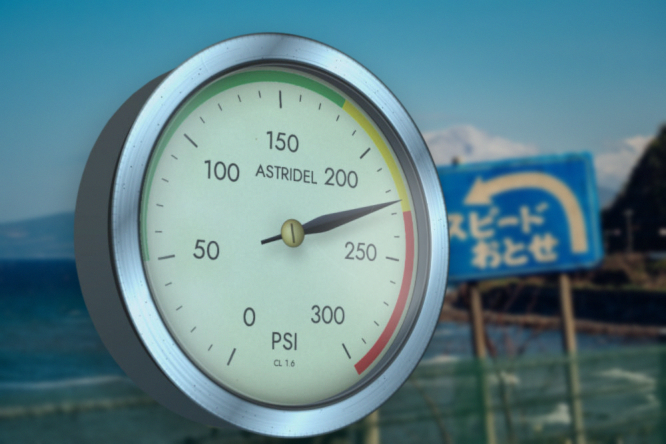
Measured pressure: 225 psi
